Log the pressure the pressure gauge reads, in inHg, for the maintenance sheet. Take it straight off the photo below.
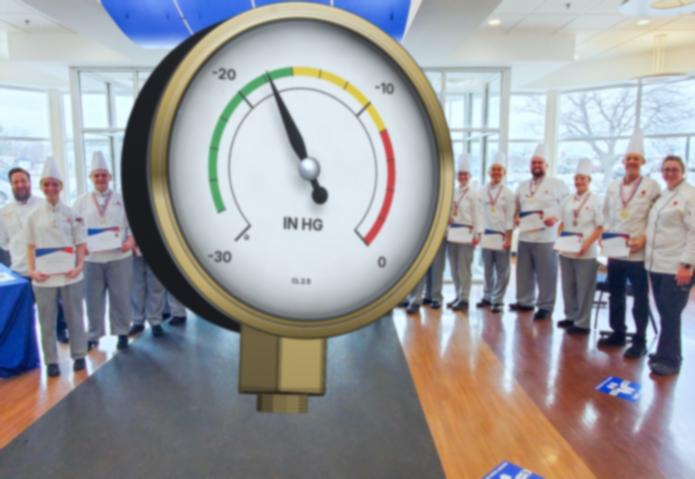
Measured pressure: -18 inHg
